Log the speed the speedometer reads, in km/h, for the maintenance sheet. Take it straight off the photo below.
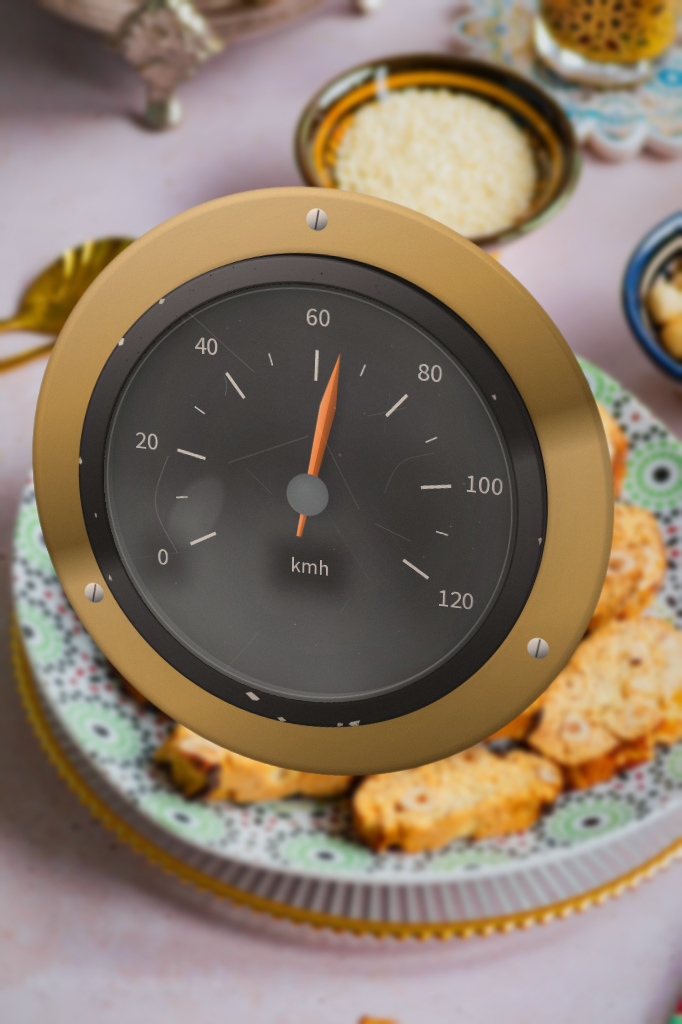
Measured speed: 65 km/h
